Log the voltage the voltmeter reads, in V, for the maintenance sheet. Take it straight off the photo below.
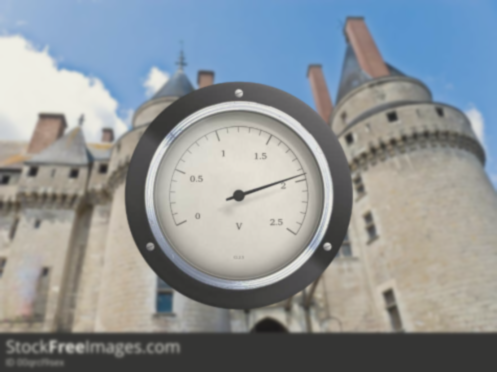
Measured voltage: 1.95 V
